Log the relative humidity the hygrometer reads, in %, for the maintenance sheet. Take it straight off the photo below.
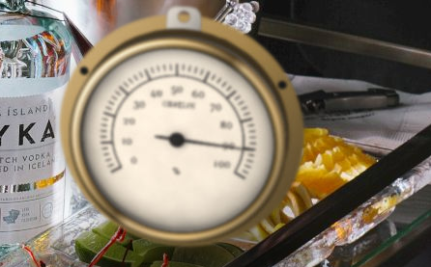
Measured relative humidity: 90 %
